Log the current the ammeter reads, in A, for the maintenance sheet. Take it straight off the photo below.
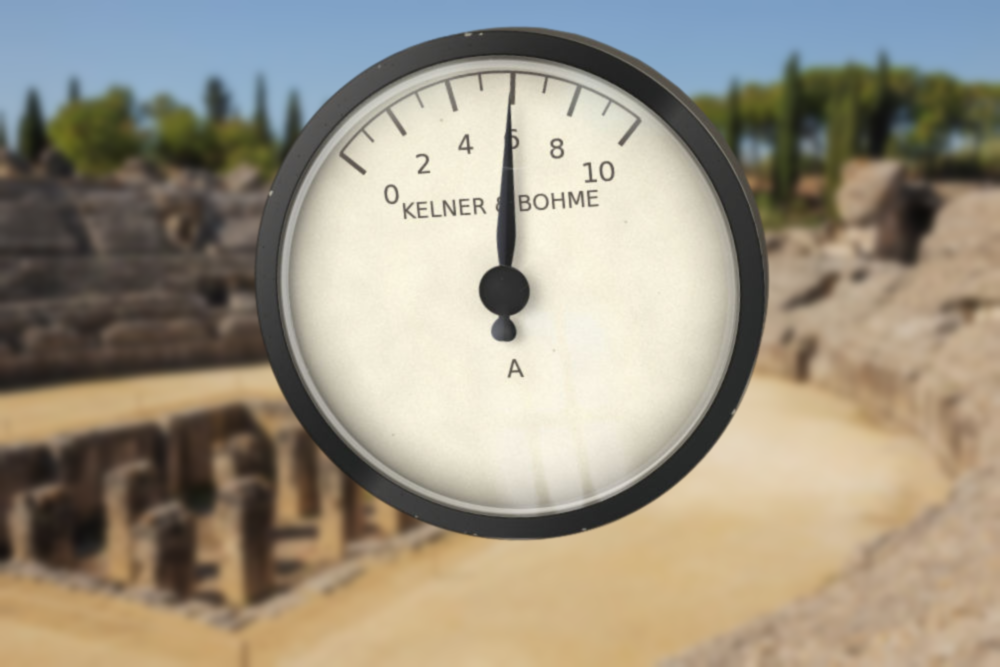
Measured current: 6 A
